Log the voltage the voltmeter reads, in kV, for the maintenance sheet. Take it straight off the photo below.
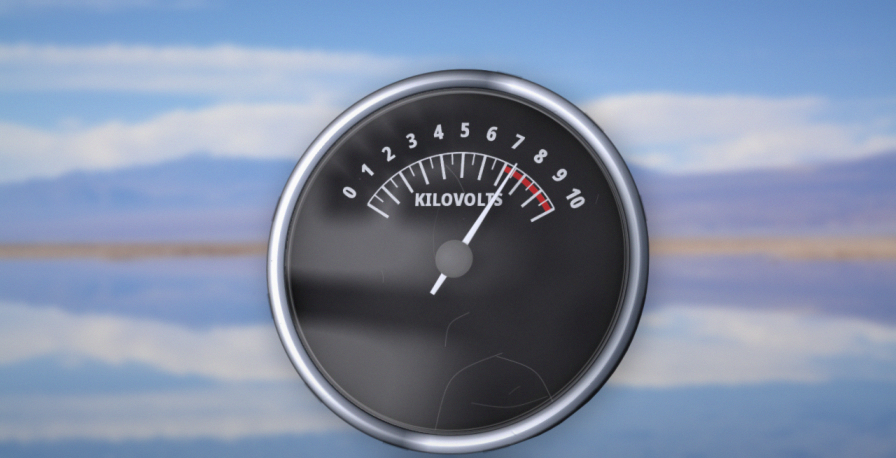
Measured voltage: 7.5 kV
